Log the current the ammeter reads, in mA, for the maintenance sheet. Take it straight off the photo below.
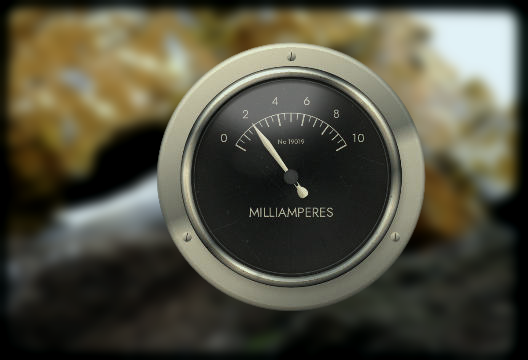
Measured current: 2 mA
